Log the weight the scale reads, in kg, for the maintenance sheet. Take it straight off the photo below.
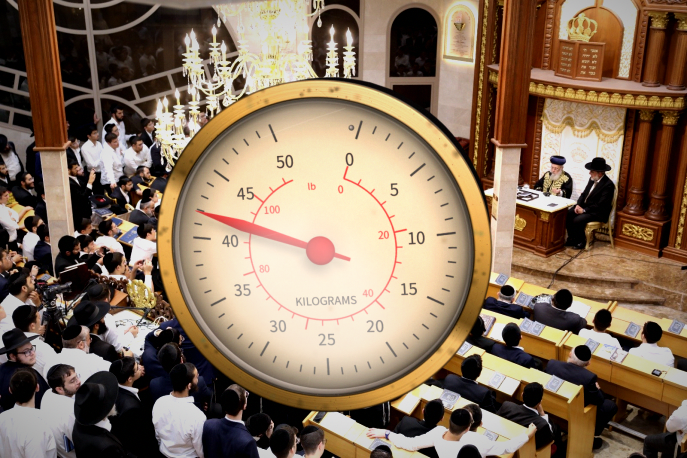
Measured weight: 42 kg
